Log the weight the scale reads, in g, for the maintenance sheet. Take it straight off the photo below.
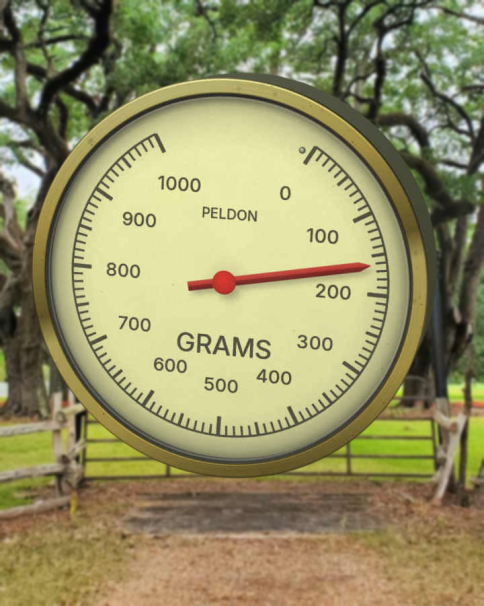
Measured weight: 160 g
